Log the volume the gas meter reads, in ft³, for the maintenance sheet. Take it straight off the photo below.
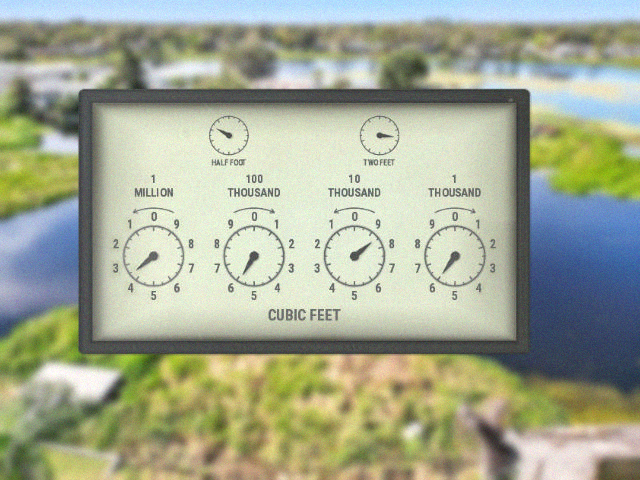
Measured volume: 358600 ft³
